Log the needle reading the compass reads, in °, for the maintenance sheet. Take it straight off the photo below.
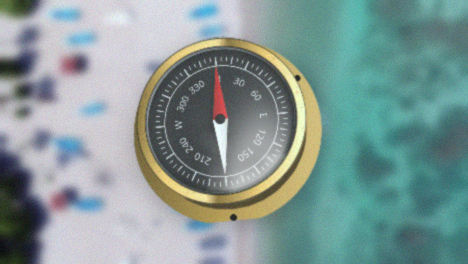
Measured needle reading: 0 °
